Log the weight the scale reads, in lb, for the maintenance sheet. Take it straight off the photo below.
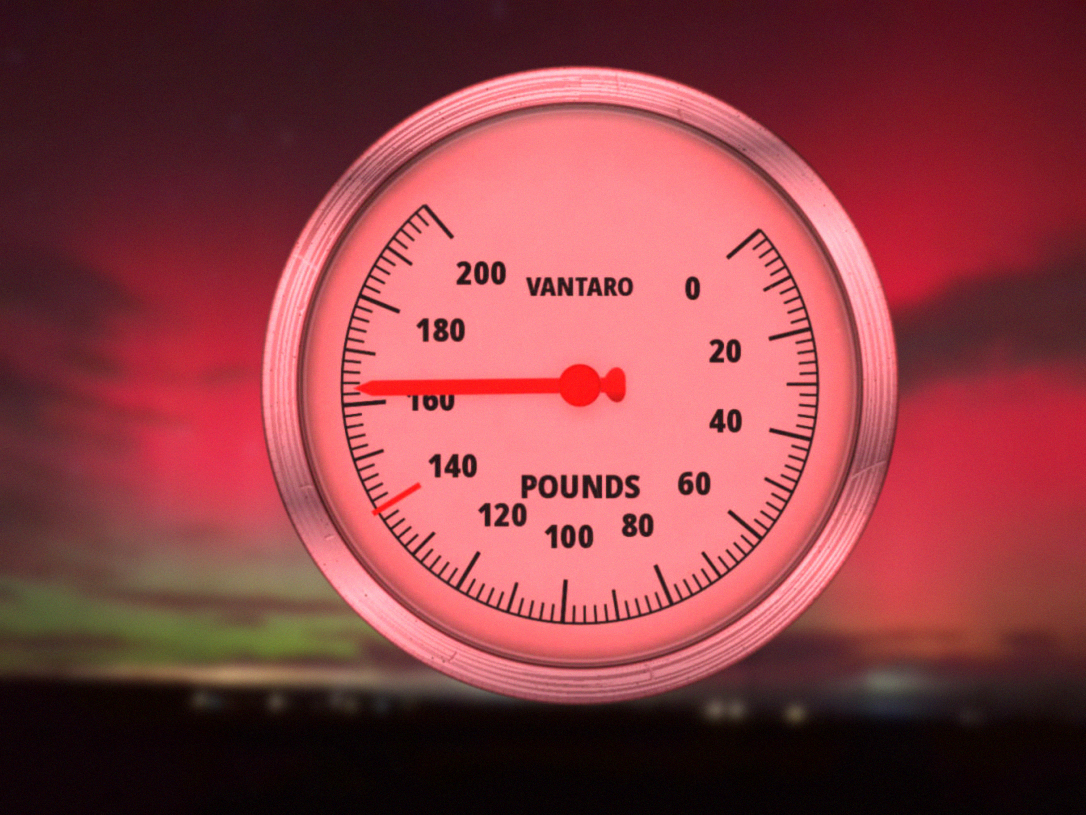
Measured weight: 163 lb
